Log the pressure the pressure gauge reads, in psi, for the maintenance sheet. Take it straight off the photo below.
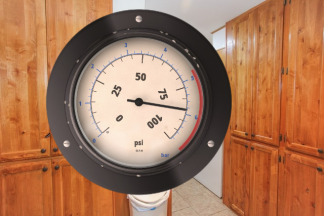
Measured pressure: 85 psi
